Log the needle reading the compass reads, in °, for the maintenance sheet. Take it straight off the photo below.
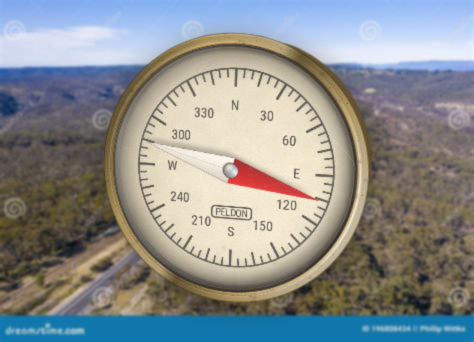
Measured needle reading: 105 °
